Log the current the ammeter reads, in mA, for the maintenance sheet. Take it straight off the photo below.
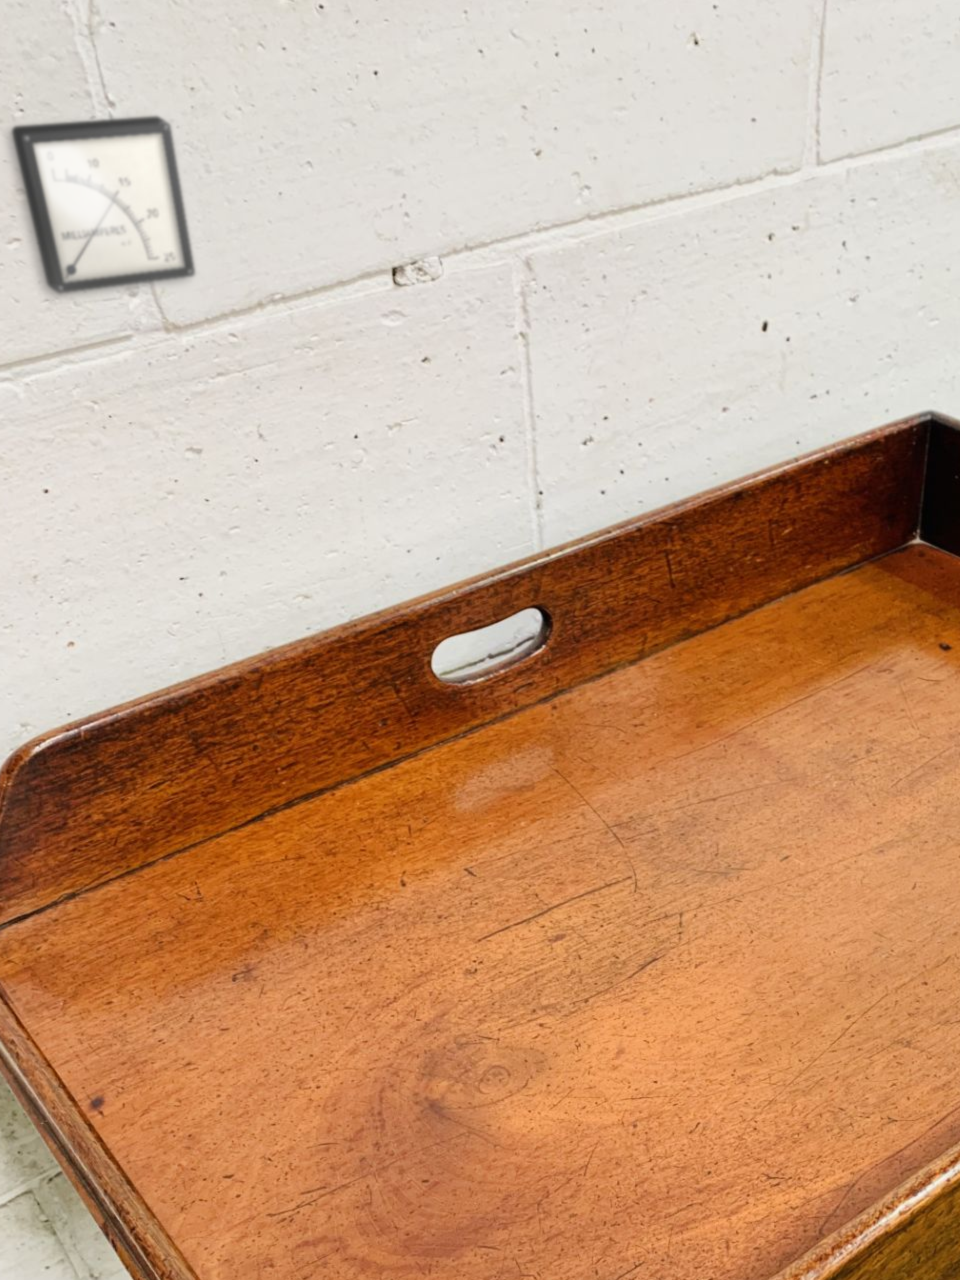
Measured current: 15 mA
